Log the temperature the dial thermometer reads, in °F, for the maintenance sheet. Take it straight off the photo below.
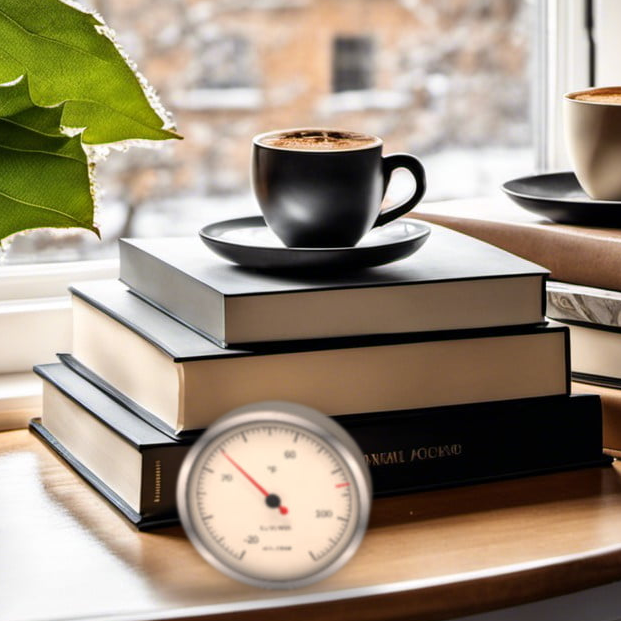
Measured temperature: 30 °F
